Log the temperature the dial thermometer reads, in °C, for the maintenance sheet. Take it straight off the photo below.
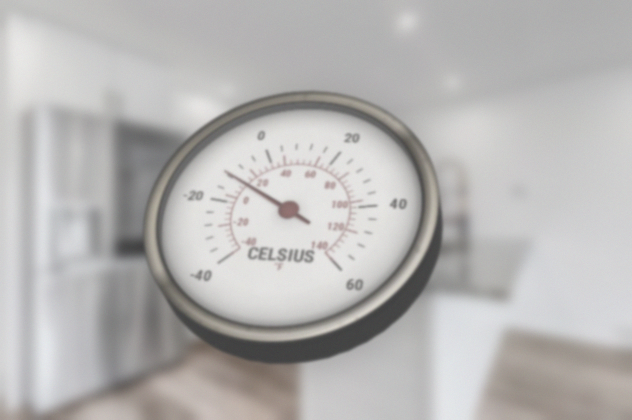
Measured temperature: -12 °C
